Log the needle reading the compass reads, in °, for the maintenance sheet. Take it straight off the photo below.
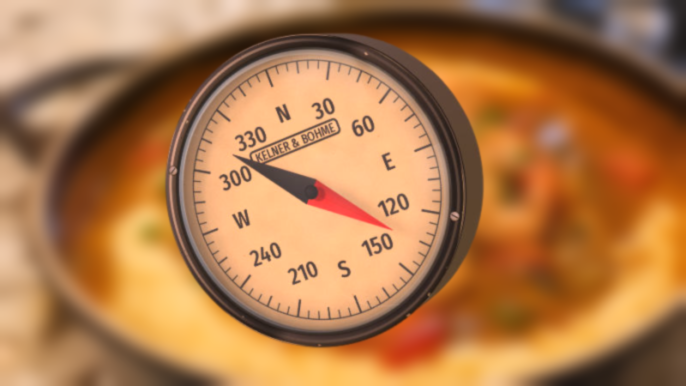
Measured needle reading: 135 °
